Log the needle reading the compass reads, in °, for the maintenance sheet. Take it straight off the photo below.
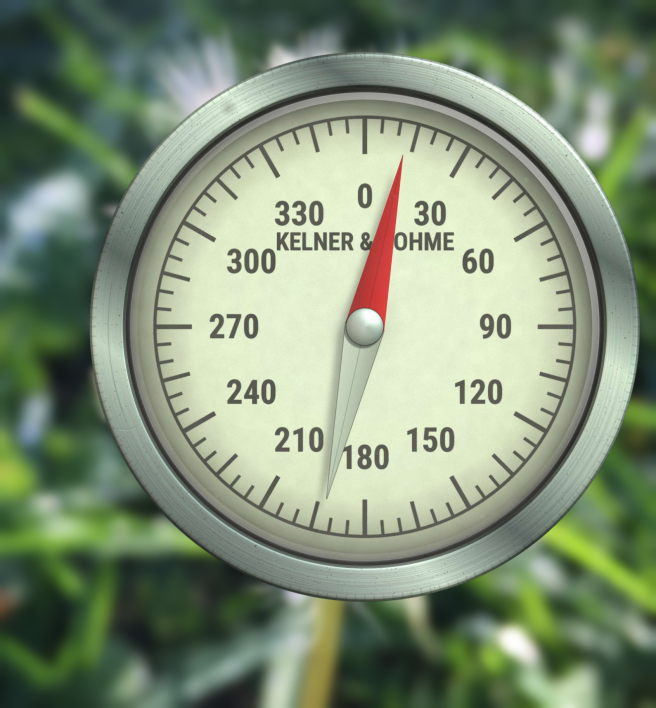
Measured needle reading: 12.5 °
